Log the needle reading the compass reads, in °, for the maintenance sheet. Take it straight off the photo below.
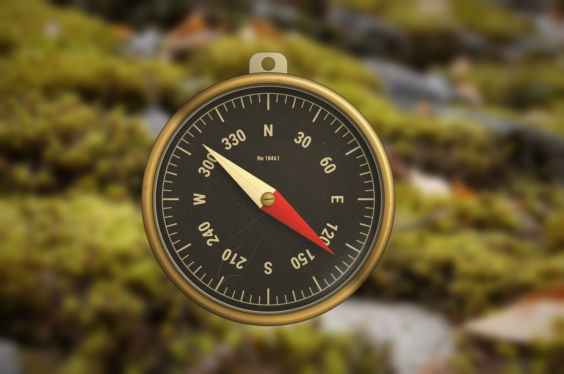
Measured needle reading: 130 °
